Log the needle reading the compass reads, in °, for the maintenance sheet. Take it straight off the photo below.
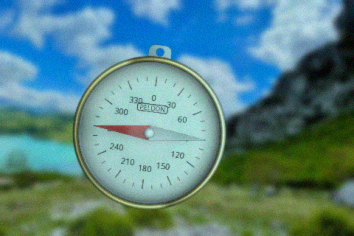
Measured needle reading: 270 °
